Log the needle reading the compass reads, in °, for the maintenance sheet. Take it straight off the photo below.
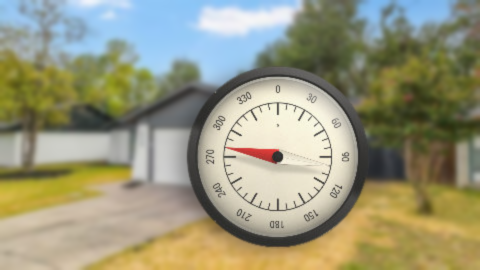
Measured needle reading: 280 °
